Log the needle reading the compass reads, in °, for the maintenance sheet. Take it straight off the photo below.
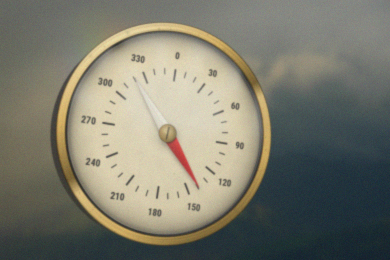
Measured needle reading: 140 °
